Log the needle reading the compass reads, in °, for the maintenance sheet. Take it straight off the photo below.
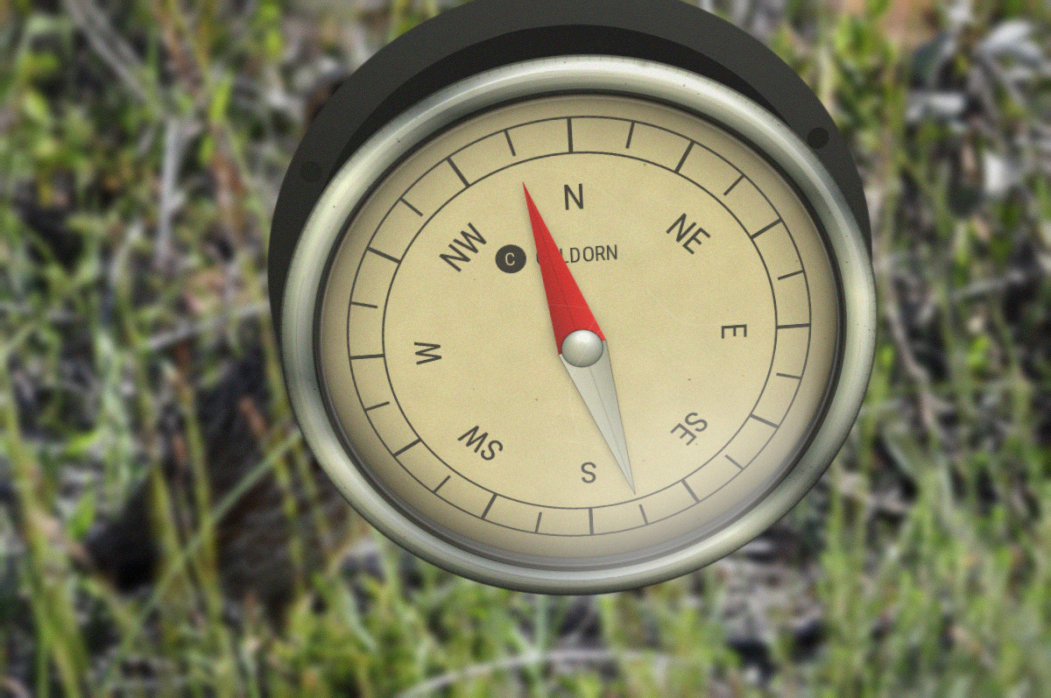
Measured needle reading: 345 °
